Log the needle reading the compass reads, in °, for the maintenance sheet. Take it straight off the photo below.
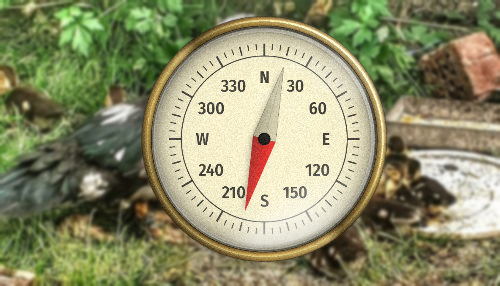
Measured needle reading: 195 °
